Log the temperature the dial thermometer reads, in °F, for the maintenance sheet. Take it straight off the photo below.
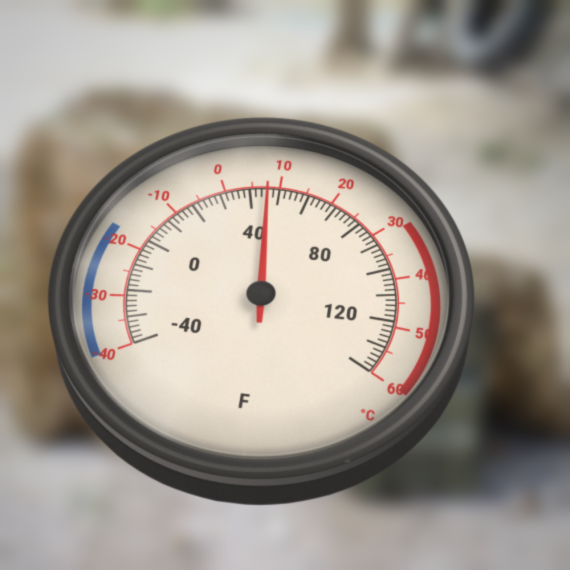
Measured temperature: 46 °F
